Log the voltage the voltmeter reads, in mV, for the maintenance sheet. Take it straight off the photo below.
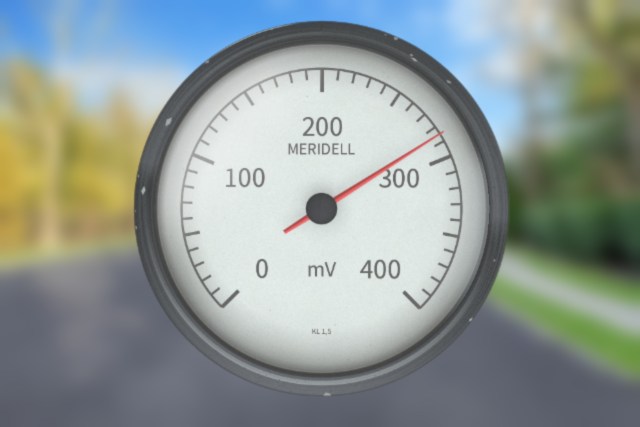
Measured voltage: 285 mV
